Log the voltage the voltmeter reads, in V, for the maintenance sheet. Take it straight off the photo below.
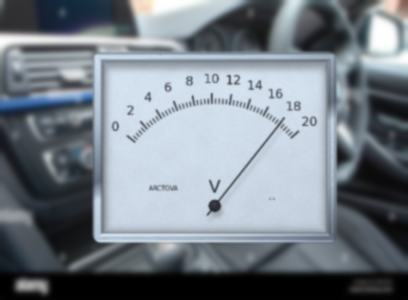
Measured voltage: 18 V
